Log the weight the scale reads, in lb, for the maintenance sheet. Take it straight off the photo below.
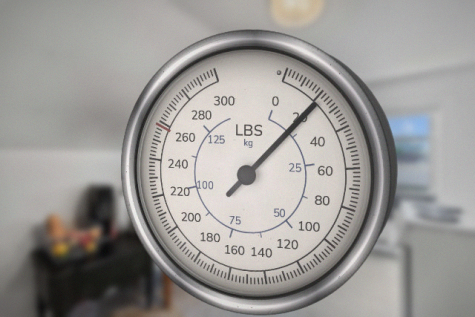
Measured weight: 22 lb
